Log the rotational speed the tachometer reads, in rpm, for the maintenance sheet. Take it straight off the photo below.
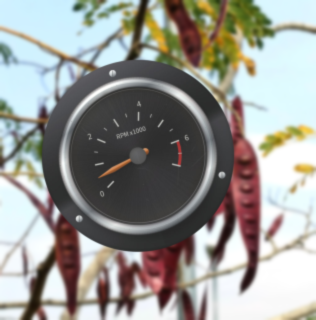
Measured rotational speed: 500 rpm
